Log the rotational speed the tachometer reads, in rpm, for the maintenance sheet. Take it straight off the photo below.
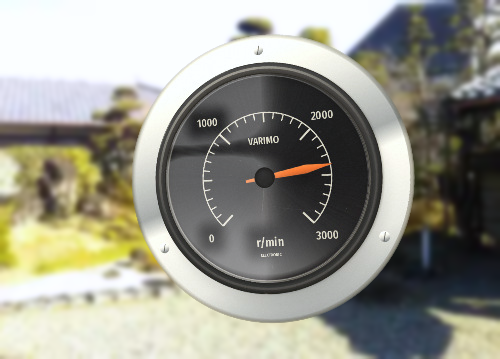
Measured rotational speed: 2400 rpm
